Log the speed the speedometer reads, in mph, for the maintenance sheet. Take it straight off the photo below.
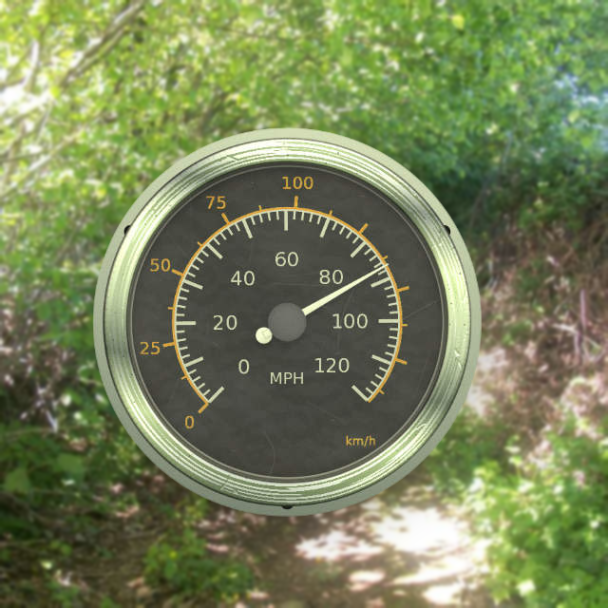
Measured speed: 87 mph
